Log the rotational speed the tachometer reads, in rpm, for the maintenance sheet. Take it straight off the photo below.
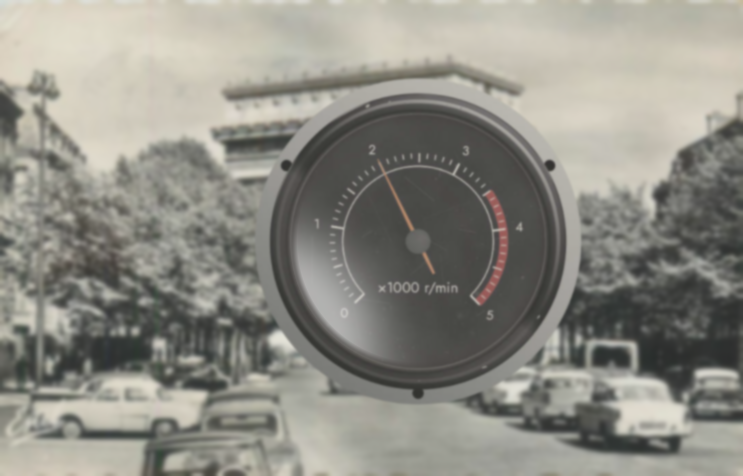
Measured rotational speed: 2000 rpm
